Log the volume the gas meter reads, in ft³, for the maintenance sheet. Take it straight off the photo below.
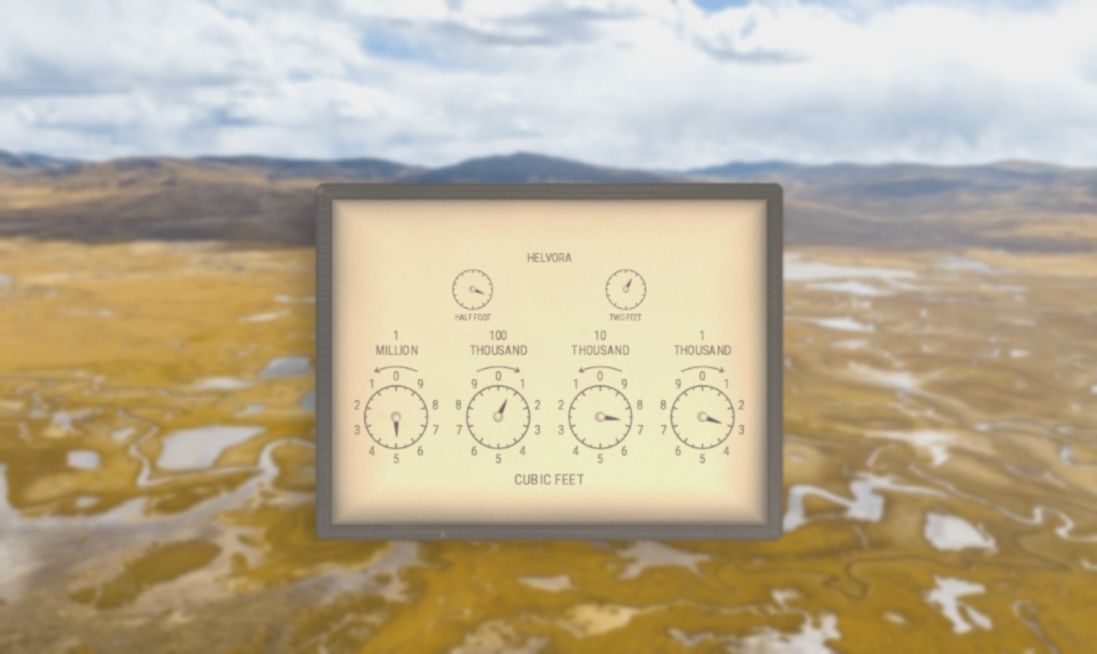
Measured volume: 507300 ft³
